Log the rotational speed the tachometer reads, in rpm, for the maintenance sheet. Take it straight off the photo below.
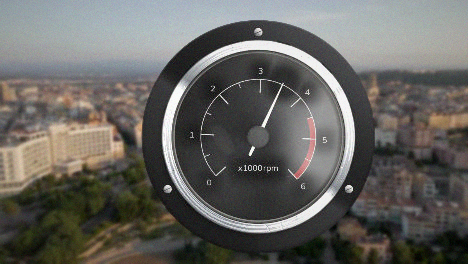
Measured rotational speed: 3500 rpm
